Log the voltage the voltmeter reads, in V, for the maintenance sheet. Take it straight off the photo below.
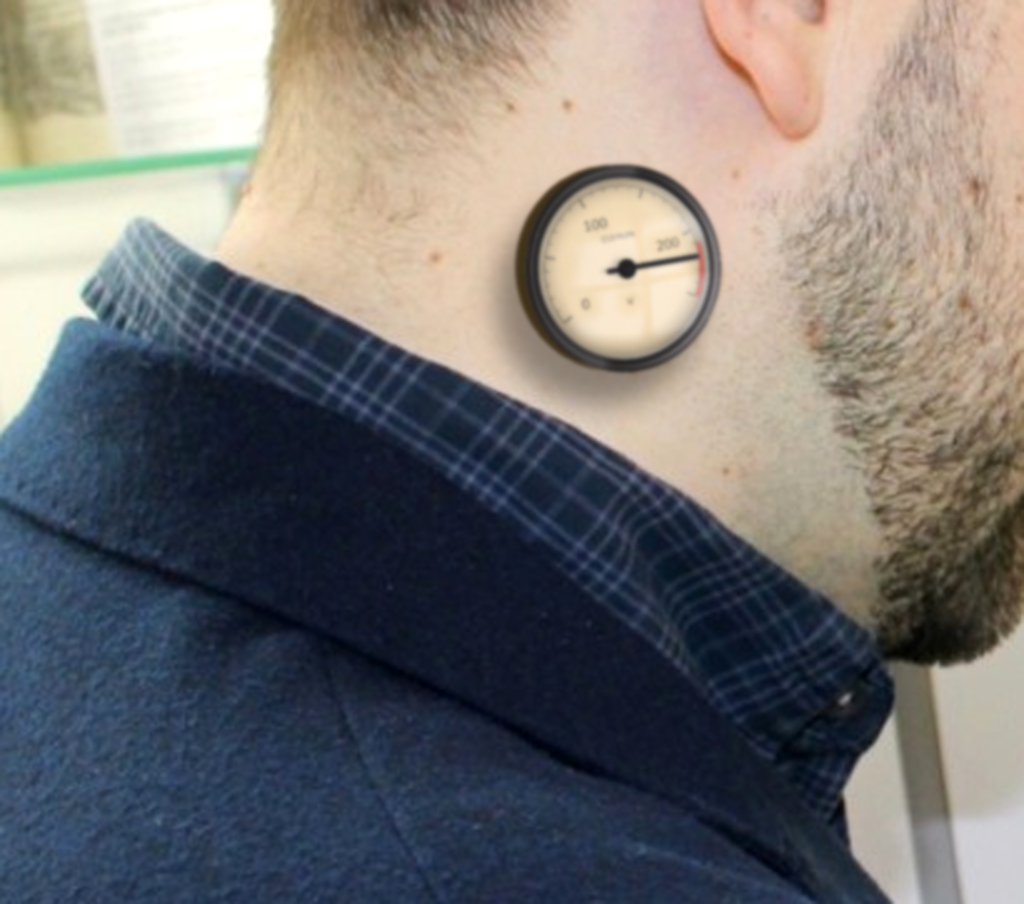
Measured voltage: 220 V
